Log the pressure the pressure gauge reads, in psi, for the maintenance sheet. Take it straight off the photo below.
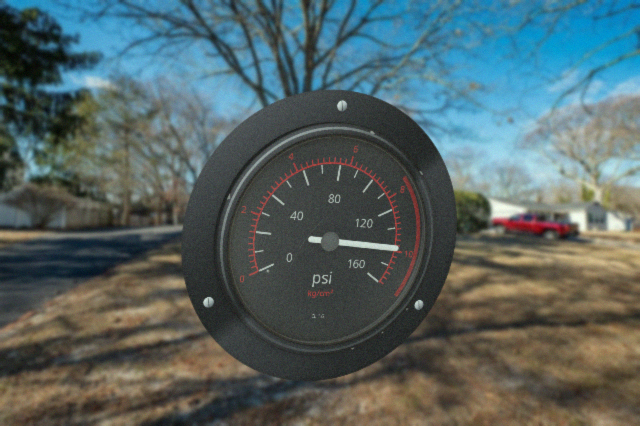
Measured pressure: 140 psi
